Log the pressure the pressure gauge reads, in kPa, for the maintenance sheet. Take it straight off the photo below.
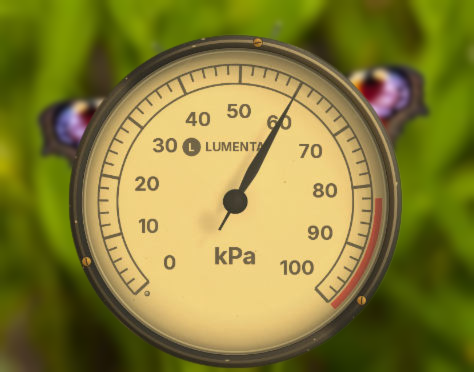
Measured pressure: 60 kPa
